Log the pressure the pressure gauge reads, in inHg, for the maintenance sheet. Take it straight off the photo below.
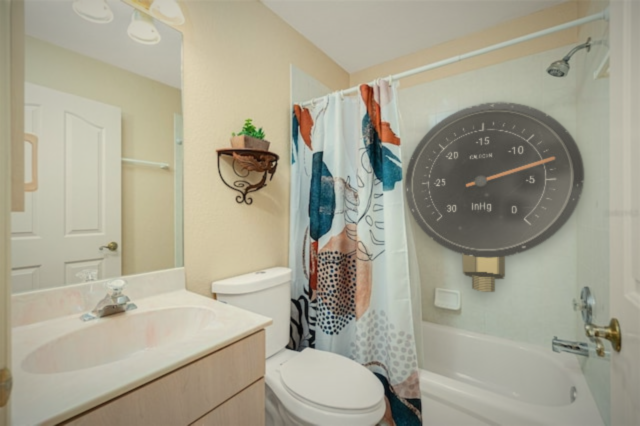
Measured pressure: -7 inHg
